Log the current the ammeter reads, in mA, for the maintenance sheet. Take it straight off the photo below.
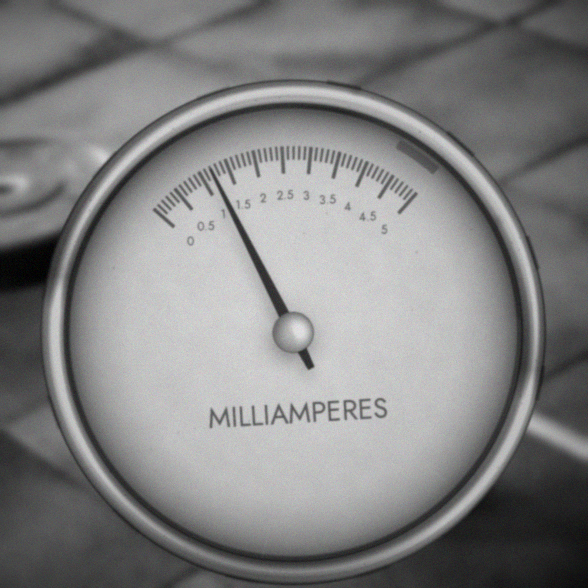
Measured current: 1.2 mA
